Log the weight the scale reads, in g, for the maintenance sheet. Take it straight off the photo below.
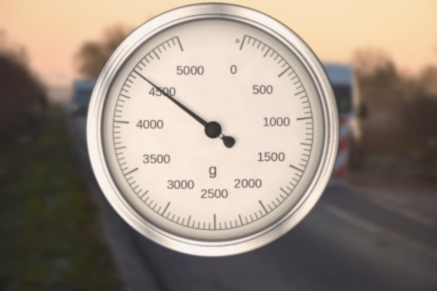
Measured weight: 4500 g
